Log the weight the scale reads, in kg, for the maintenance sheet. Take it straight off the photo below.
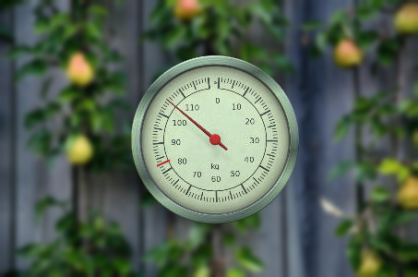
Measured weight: 105 kg
